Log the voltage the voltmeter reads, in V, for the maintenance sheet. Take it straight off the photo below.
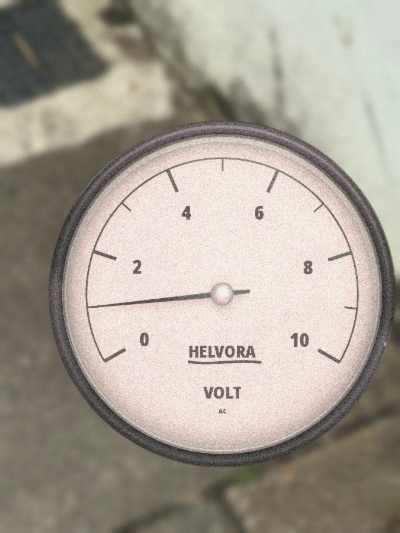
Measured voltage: 1 V
